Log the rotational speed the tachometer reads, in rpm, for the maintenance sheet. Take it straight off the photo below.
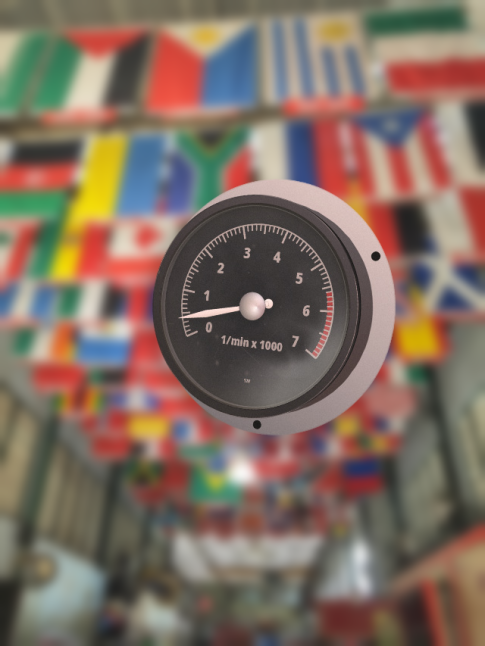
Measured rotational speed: 400 rpm
